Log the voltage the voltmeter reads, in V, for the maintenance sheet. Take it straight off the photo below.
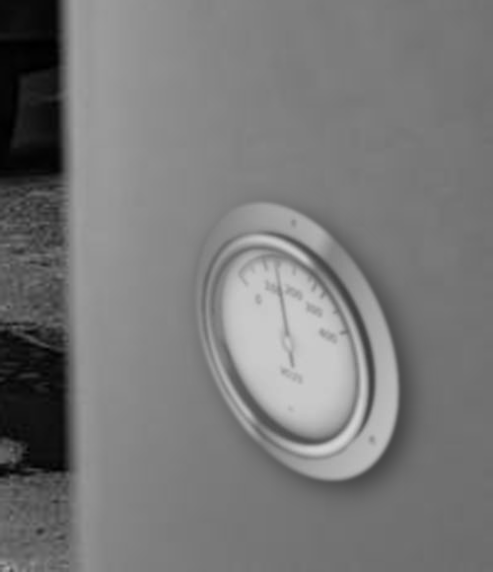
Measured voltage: 150 V
